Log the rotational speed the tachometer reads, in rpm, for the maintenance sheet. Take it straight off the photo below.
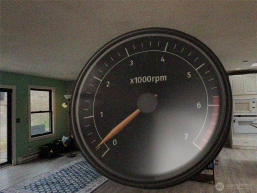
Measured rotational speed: 200 rpm
